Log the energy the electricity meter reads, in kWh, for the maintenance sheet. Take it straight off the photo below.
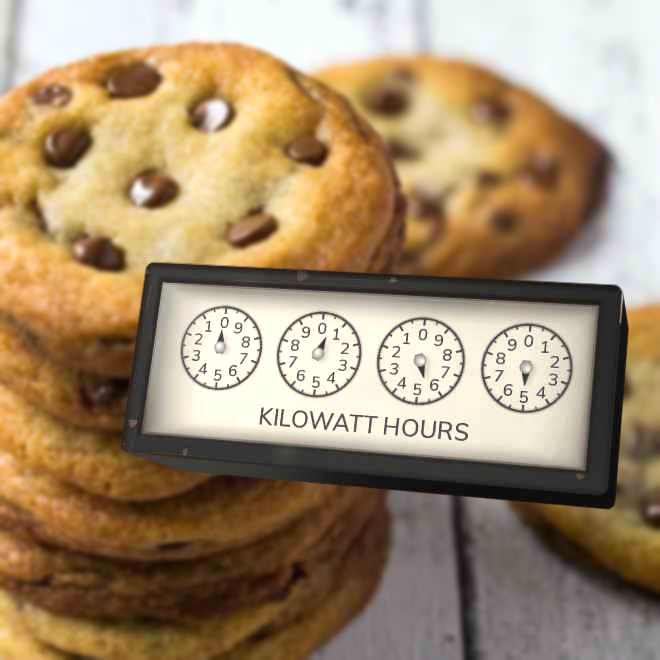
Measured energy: 55 kWh
